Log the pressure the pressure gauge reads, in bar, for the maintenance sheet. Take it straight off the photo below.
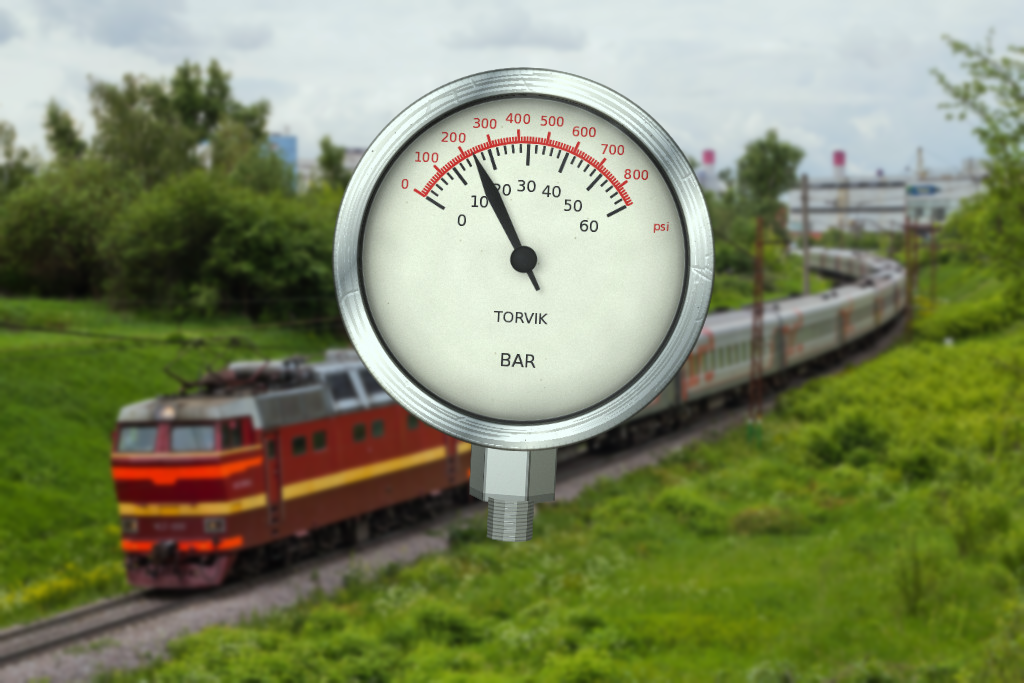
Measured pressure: 16 bar
